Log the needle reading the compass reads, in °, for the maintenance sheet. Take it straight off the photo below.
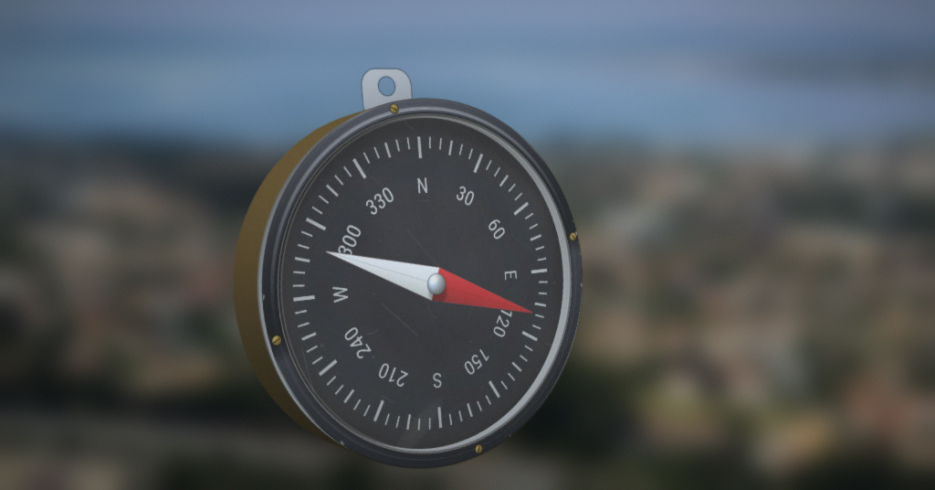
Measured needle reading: 110 °
